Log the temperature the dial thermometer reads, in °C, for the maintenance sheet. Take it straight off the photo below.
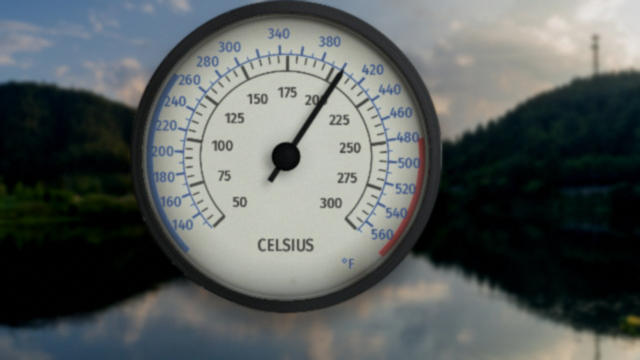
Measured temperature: 205 °C
